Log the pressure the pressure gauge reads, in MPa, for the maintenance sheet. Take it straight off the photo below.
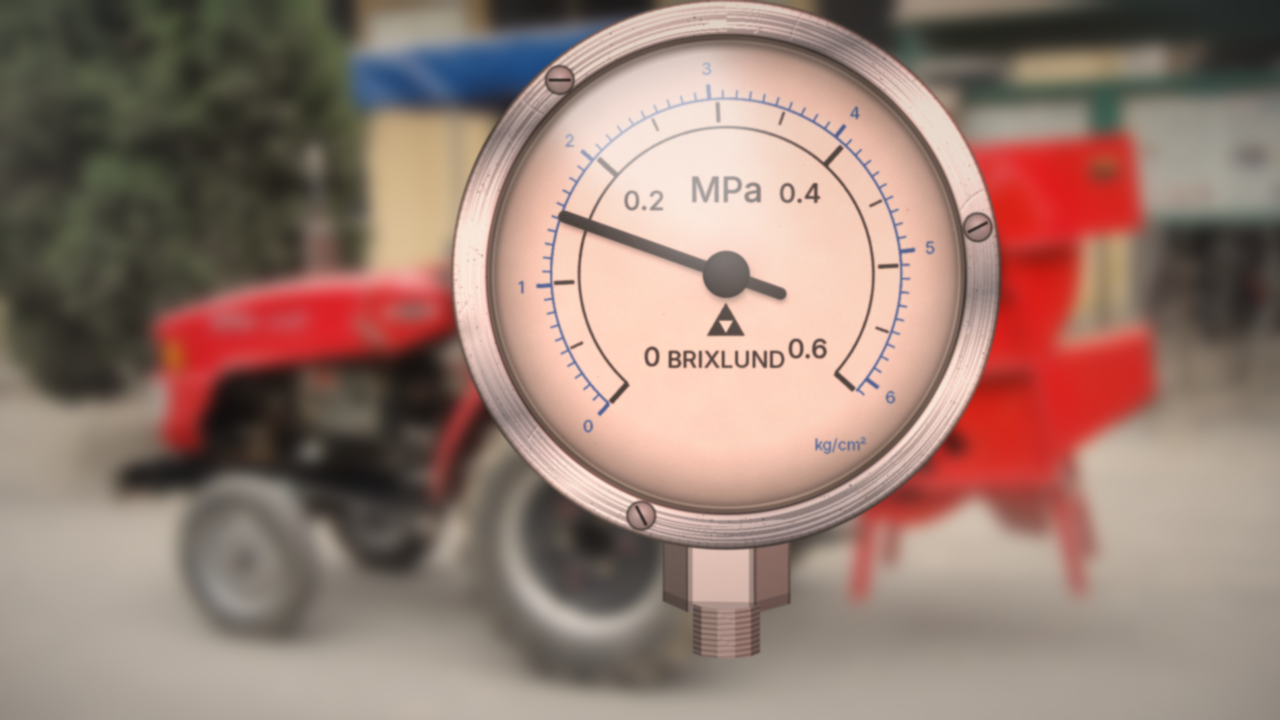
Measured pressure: 0.15 MPa
